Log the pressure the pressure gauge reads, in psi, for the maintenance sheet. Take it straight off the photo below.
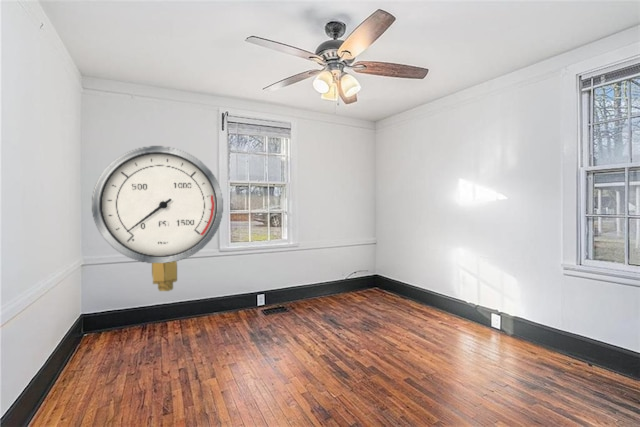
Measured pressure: 50 psi
